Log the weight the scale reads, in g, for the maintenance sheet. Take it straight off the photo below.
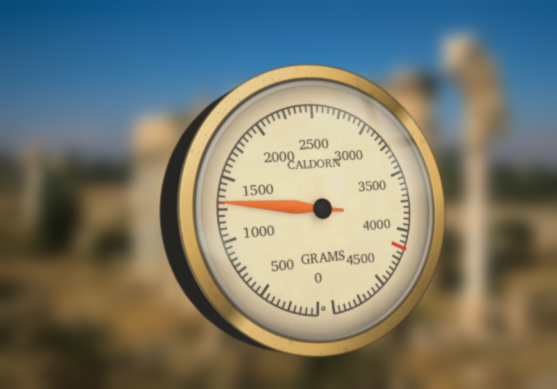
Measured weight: 1300 g
